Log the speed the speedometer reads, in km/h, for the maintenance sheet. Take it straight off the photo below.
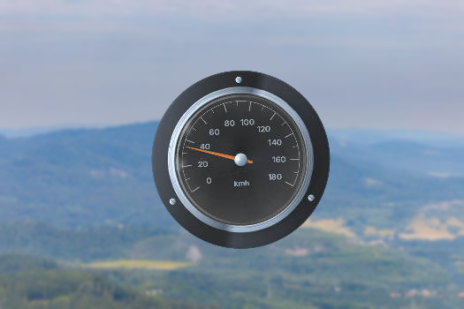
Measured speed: 35 km/h
